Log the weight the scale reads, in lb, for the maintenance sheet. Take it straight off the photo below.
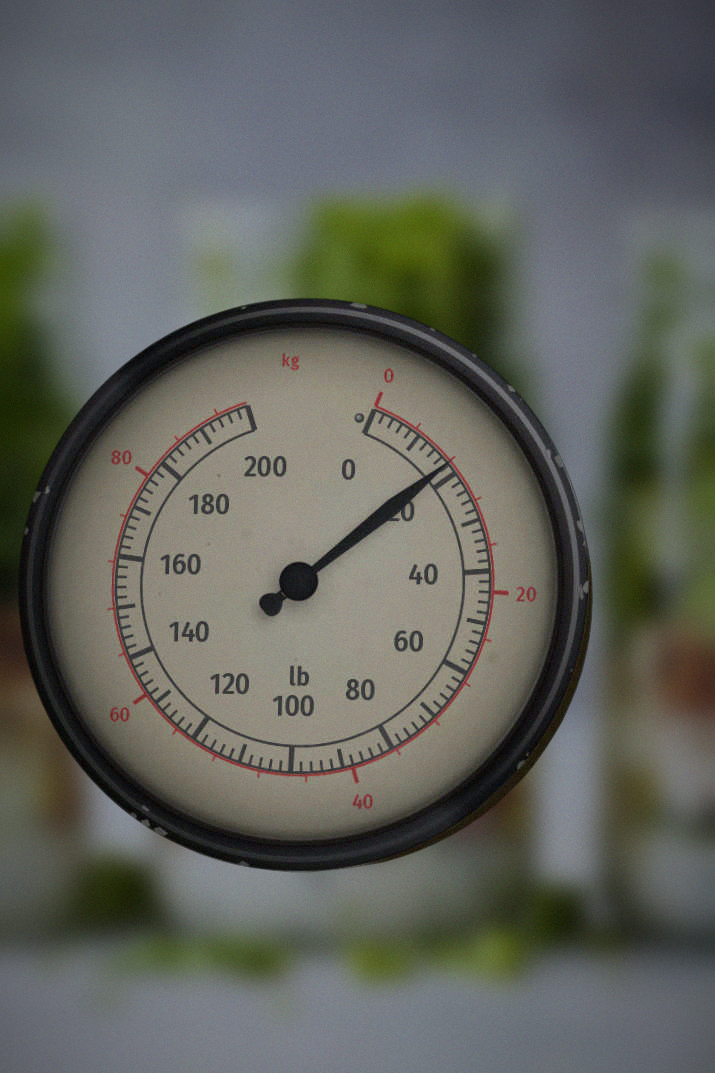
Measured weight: 18 lb
